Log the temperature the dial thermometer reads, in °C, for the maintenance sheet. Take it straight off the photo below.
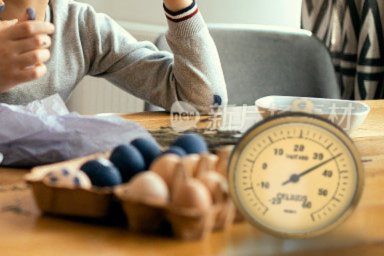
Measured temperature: 34 °C
